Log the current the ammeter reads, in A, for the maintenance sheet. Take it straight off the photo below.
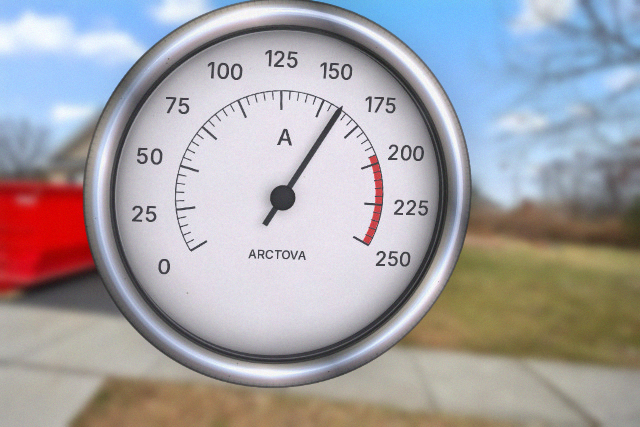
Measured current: 160 A
